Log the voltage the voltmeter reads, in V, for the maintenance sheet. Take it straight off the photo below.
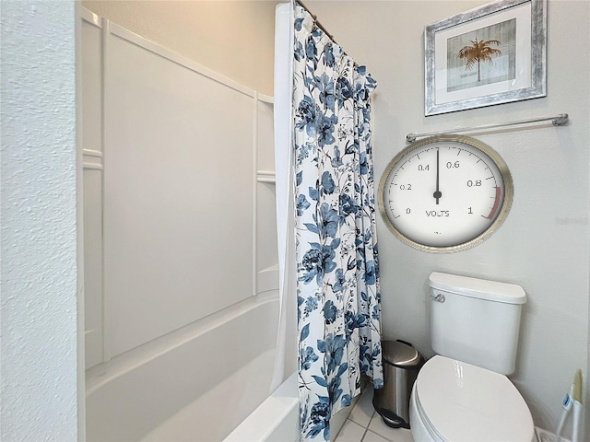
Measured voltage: 0.5 V
